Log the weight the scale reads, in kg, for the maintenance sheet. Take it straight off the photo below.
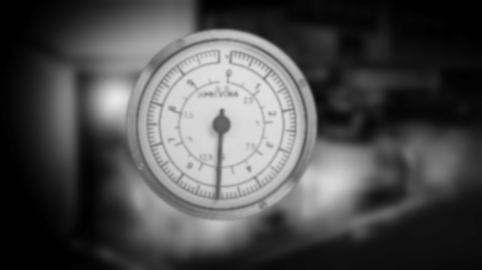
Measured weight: 5 kg
